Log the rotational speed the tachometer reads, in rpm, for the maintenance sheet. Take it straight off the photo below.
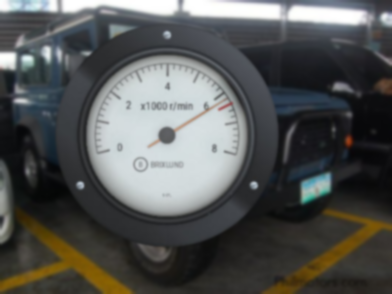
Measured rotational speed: 6200 rpm
